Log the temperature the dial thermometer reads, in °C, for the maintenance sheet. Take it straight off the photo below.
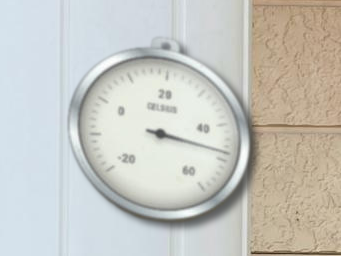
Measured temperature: 48 °C
